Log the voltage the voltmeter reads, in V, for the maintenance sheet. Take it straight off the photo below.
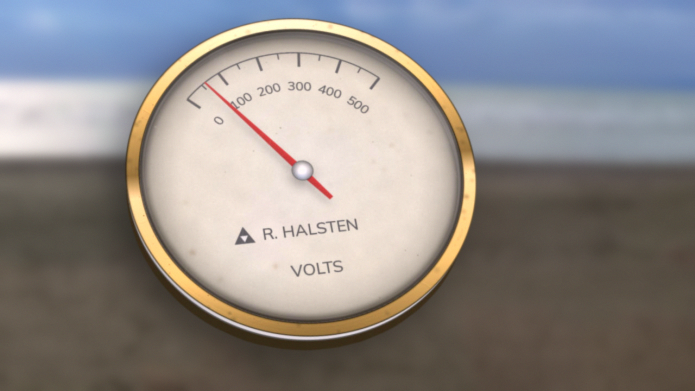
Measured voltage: 50 V
